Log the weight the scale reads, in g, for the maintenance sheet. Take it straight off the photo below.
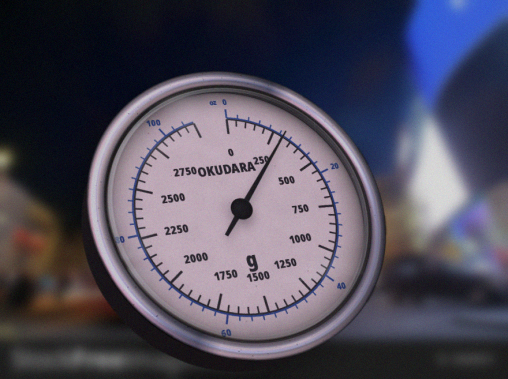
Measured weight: 300 g
